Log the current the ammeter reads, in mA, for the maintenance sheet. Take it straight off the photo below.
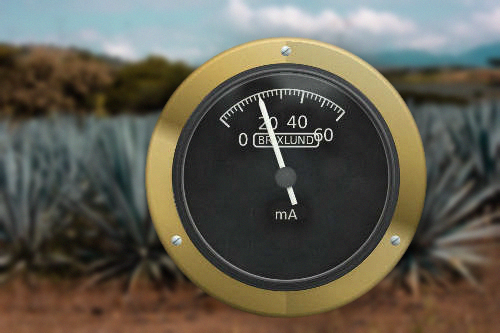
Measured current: 20 mA
